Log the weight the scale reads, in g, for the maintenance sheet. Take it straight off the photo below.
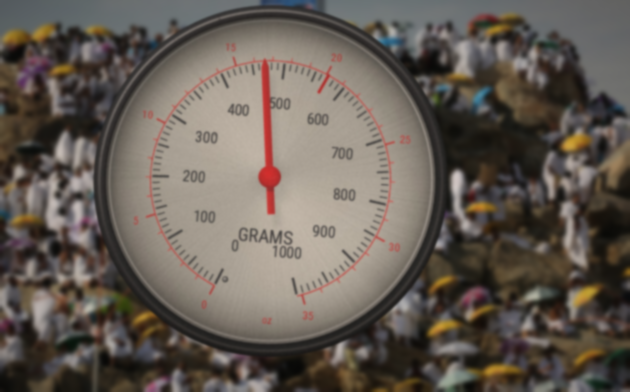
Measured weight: 470 g
